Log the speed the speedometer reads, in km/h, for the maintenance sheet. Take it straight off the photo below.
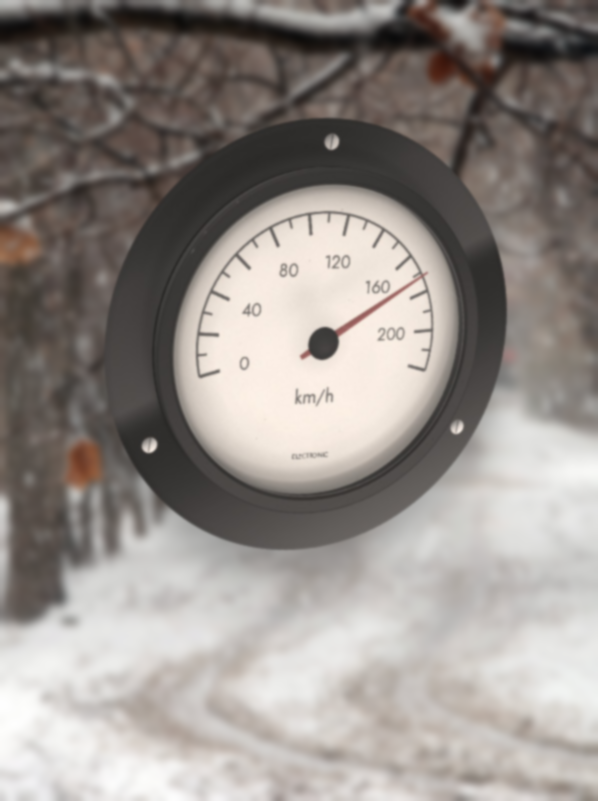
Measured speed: 170 km/h
